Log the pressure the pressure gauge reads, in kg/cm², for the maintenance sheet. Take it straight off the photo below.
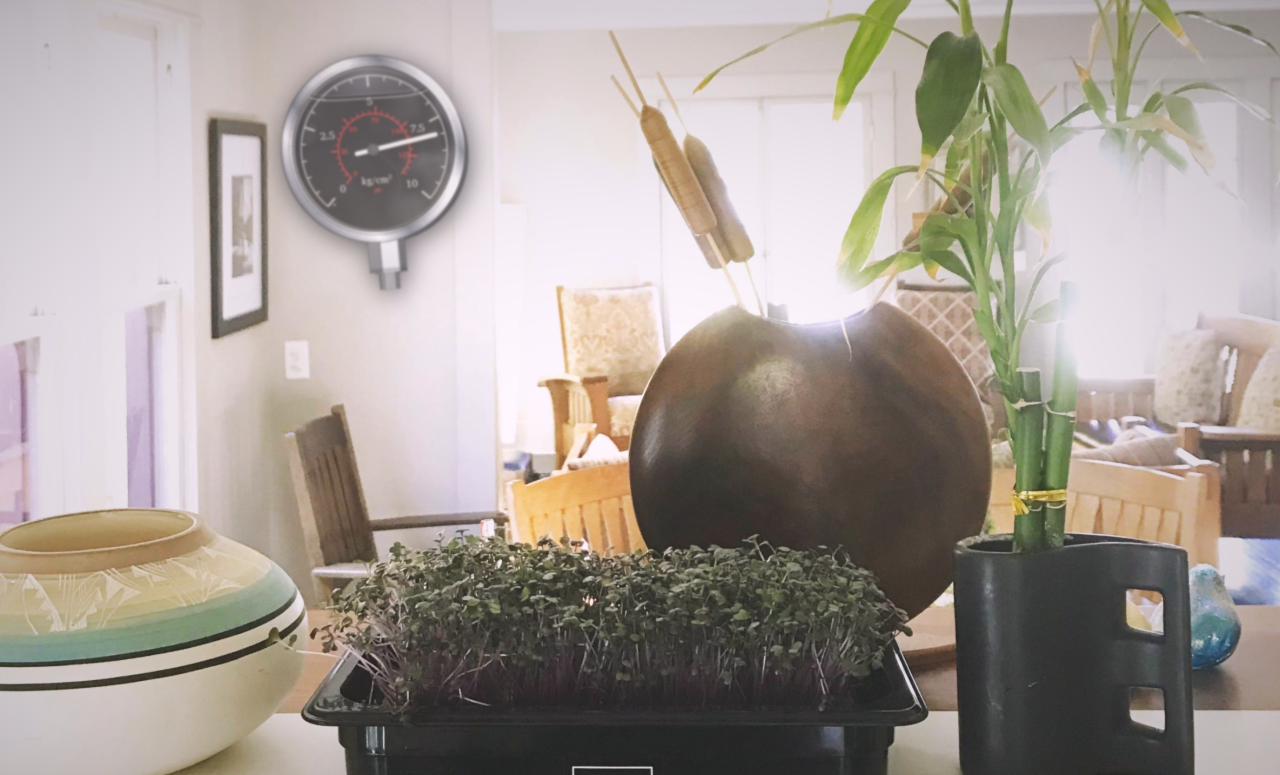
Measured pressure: 8 kg/cm²
